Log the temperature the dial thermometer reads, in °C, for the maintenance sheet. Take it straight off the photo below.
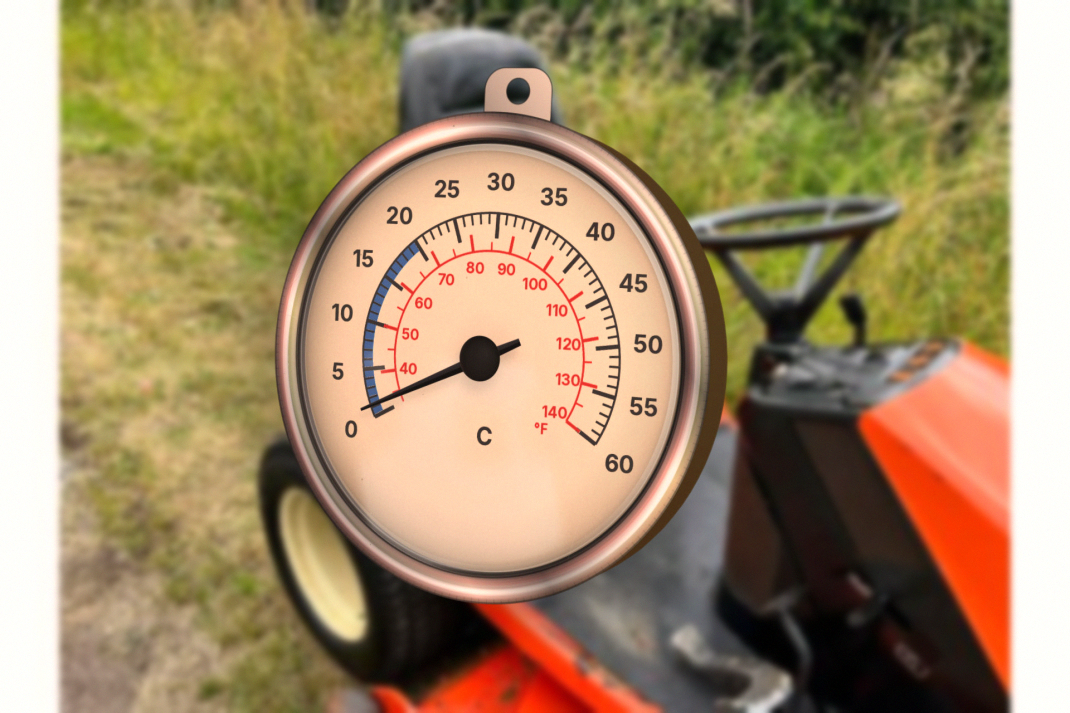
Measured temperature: 1 °C
